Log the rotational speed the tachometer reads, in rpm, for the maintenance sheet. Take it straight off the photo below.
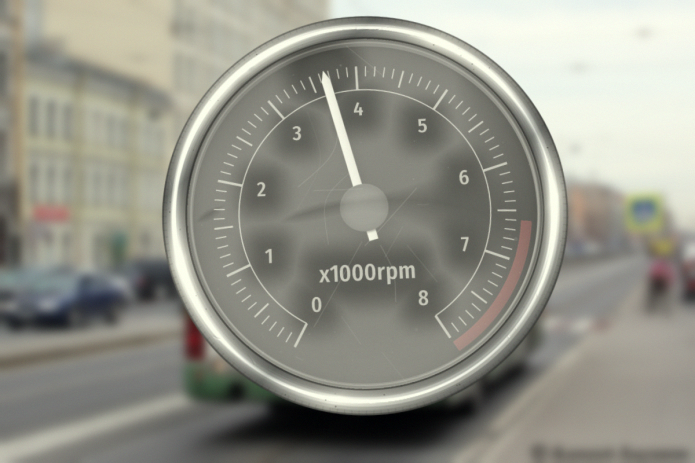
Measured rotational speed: 3650 rpm
